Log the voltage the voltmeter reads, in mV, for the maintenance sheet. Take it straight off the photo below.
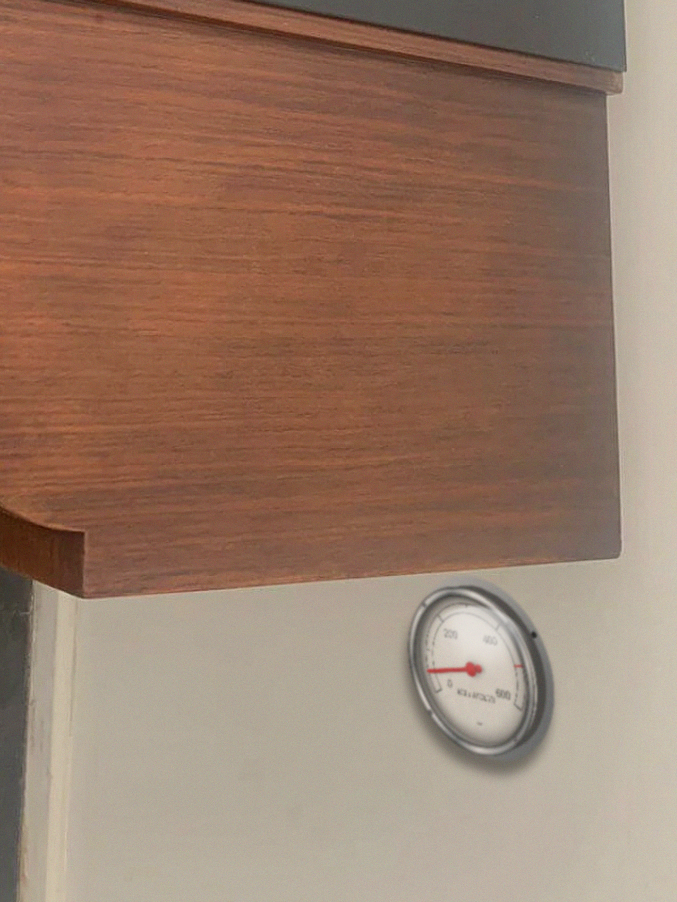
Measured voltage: 50 mV
